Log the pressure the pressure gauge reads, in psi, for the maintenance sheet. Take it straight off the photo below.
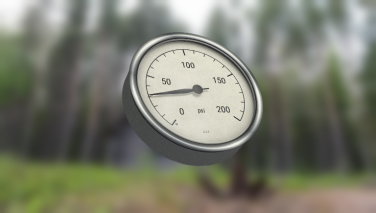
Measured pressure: 30 psi
